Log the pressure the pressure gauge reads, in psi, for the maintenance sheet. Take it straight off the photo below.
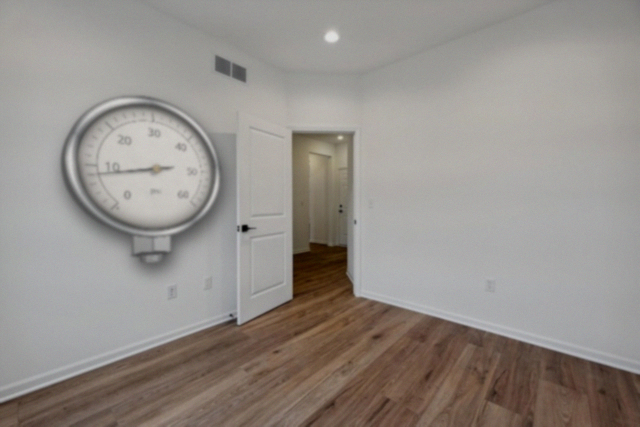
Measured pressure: 8 psi
